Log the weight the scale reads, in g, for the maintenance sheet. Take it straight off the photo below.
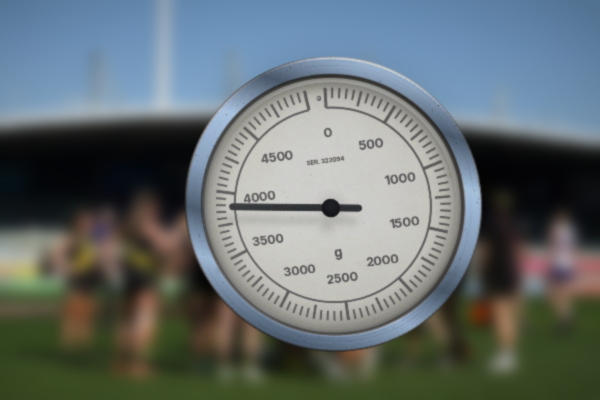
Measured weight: 3900 g
